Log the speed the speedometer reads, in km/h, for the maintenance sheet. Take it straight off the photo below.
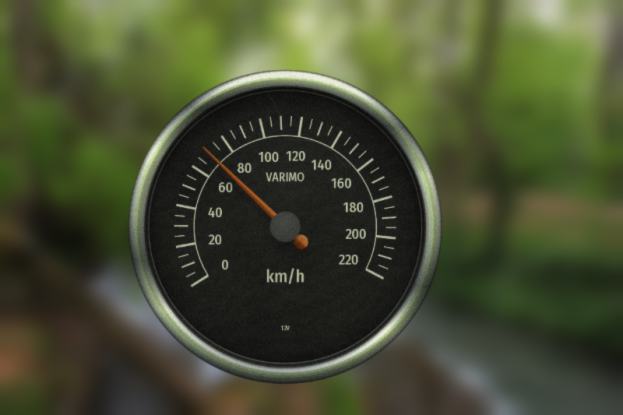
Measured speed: 70 km/h
